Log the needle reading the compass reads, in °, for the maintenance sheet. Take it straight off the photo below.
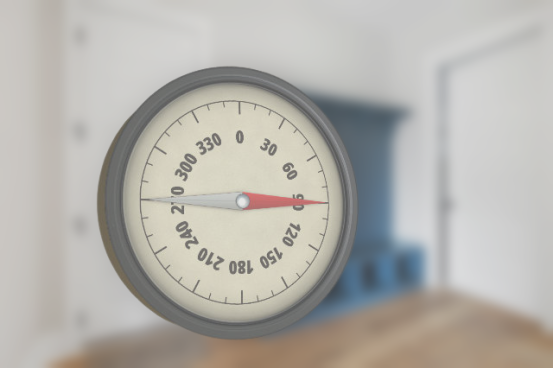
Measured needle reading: 90 °
